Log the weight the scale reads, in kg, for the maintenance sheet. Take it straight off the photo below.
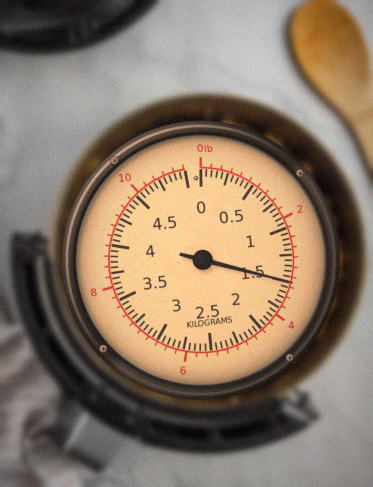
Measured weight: 1.5 kg
